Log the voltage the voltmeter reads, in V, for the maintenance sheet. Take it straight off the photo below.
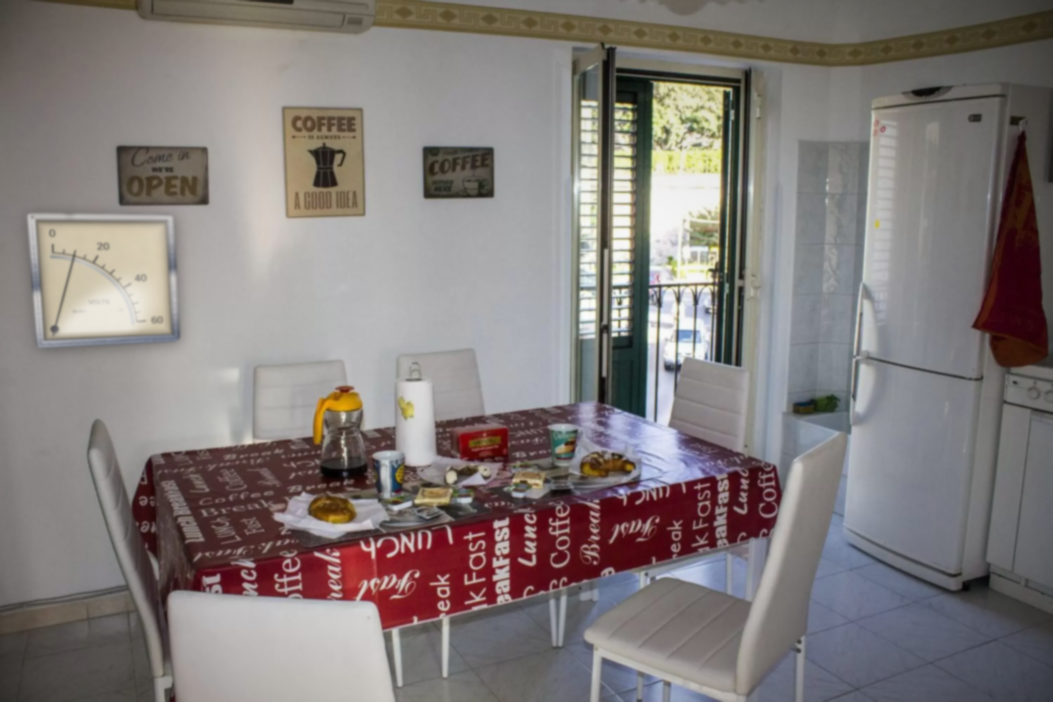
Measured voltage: 10 V
